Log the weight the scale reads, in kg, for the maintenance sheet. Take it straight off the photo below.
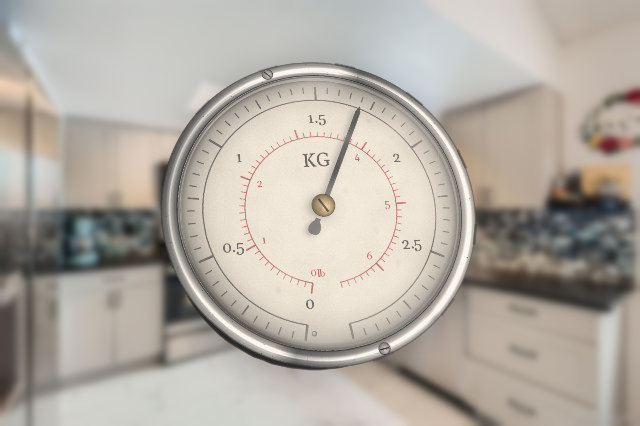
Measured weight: 1.7 kg
